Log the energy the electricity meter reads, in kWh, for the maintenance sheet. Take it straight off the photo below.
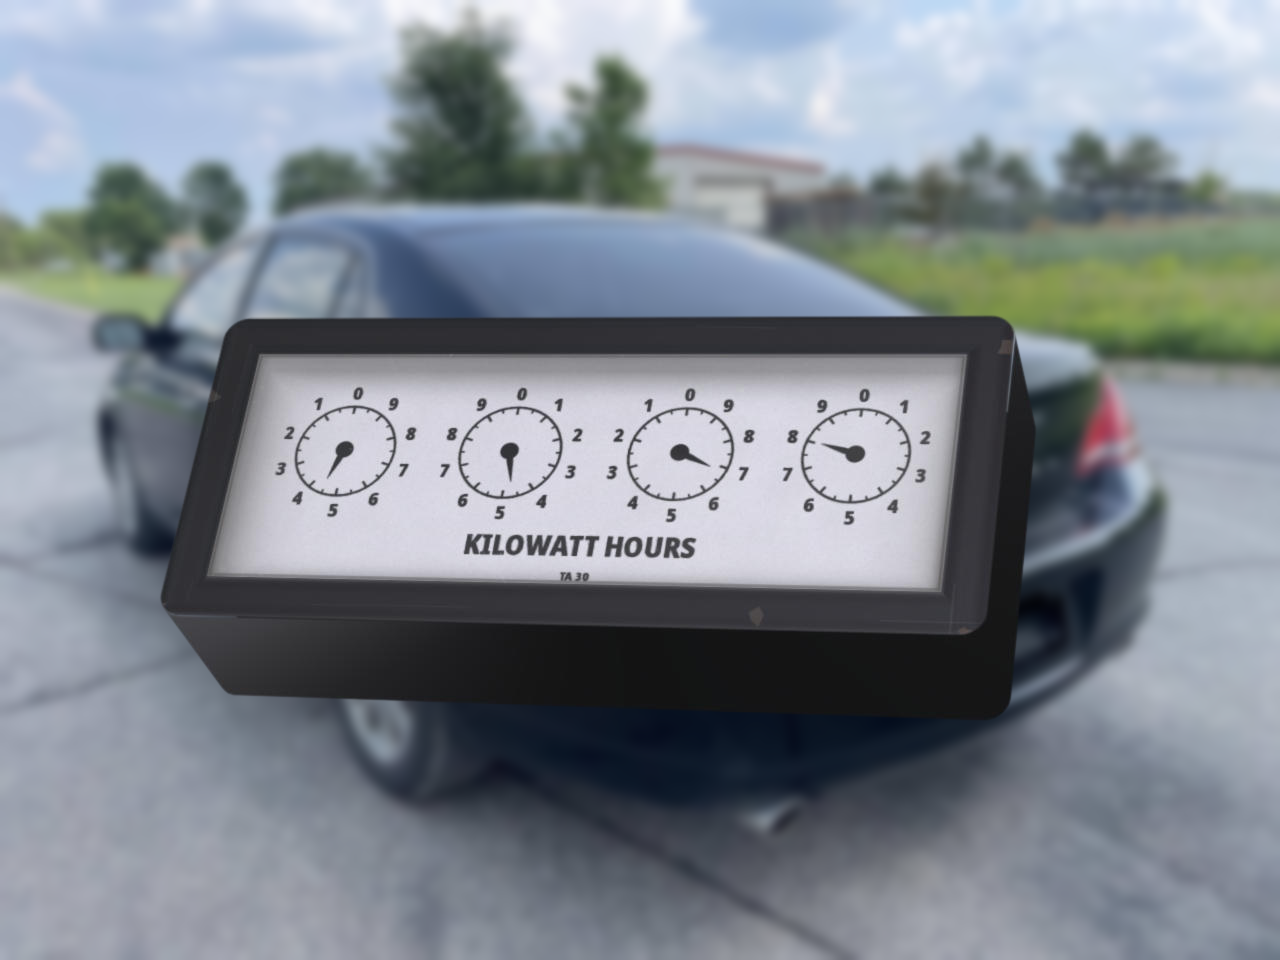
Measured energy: 4468 kWh
